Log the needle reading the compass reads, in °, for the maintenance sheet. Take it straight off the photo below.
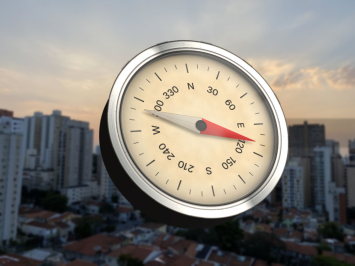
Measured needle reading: 110 °
